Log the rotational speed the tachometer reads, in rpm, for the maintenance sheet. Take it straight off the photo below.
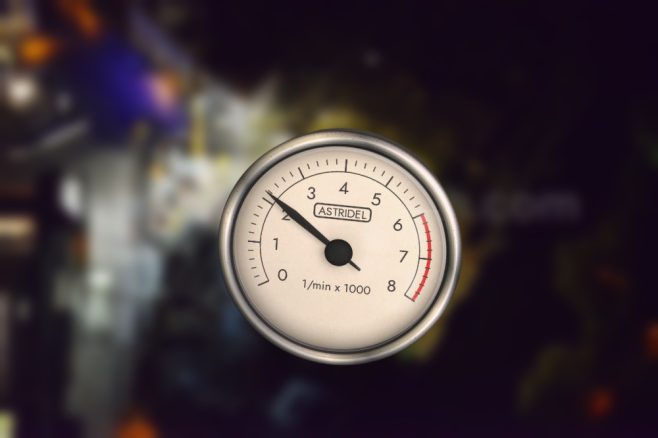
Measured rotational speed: 2200 rpm
